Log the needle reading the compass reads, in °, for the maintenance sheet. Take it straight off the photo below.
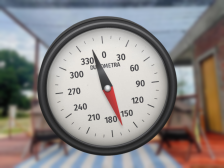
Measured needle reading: 165 °
